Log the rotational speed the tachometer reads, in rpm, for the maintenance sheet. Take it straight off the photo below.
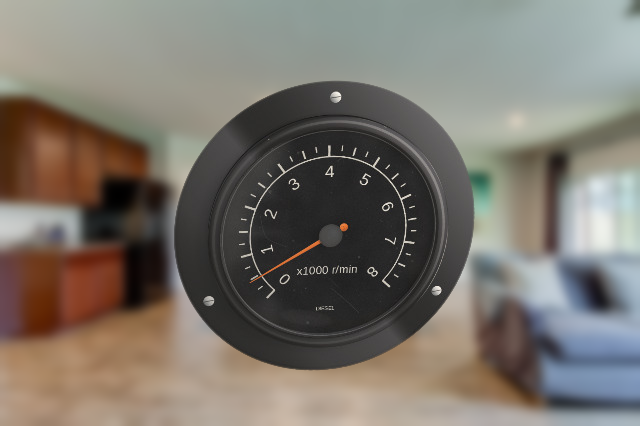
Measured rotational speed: 500 rpm
